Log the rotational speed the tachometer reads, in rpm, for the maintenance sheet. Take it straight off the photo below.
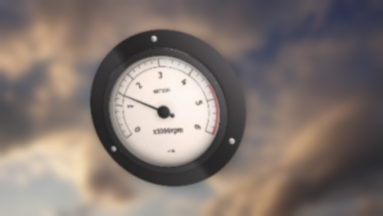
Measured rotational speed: 1400 rpm
